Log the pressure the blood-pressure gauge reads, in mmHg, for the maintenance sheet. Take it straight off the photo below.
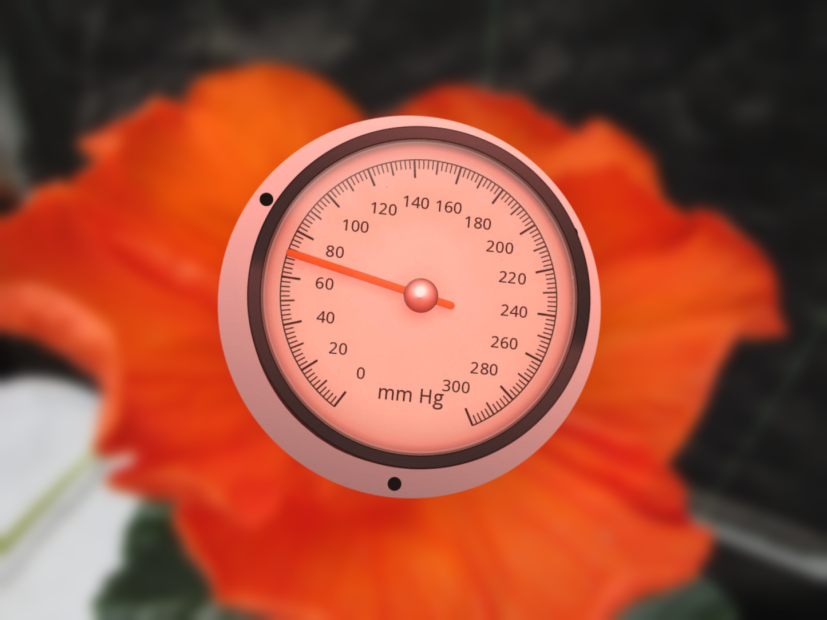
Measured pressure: 70 mmHg
